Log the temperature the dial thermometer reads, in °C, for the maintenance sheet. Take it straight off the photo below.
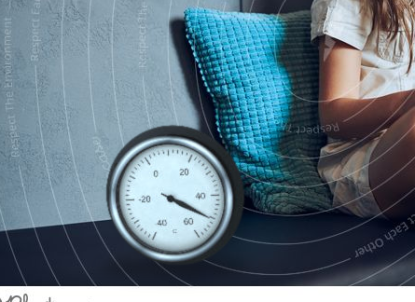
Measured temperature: 50 °C
